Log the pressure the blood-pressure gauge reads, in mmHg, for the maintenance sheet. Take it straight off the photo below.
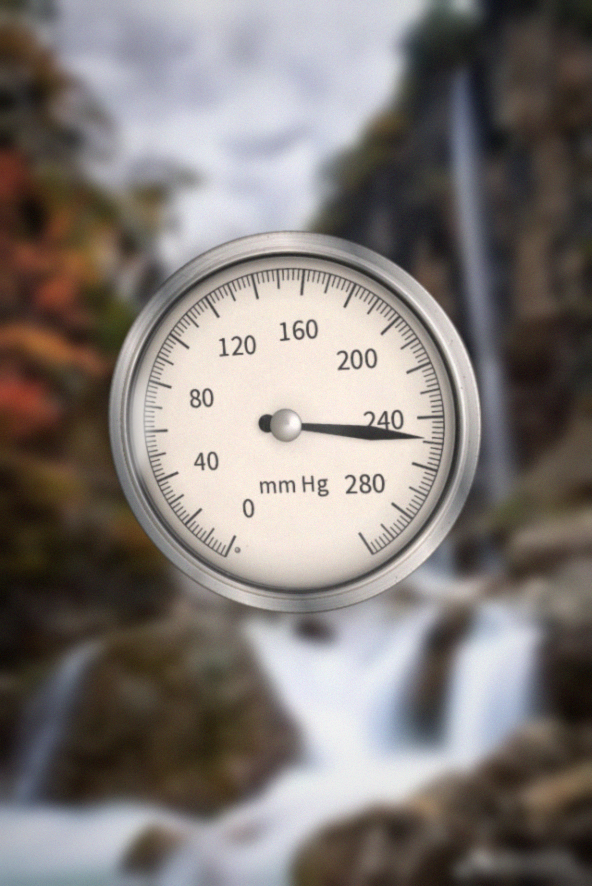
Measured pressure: 248 mmHg
